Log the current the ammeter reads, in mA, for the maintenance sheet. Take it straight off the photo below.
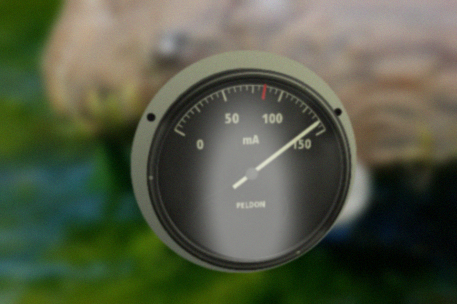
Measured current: 140 mA
